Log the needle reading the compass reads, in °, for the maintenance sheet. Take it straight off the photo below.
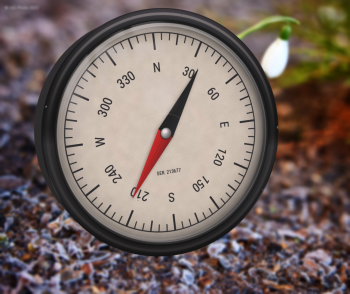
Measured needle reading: 215 °
